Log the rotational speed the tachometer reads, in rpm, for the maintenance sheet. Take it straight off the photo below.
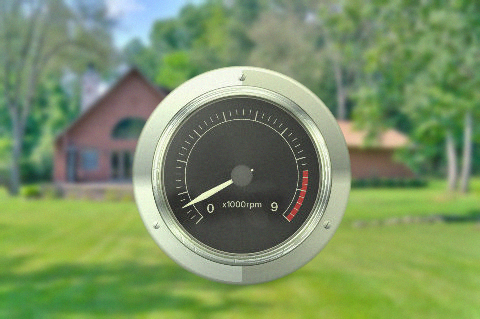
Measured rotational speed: 600 rpm
